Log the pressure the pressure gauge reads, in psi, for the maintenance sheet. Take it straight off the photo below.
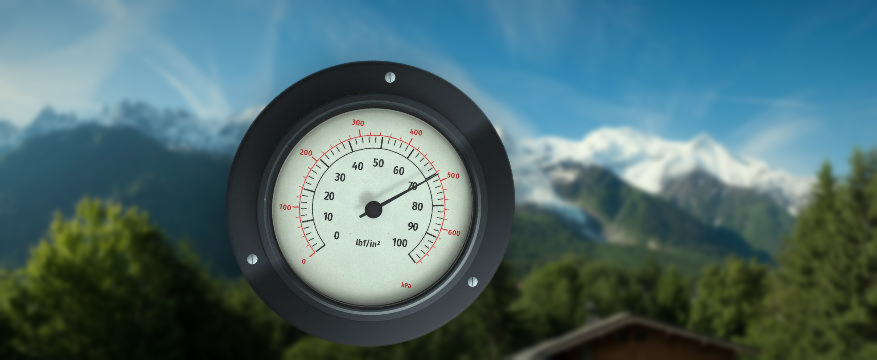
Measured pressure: 70 psi
